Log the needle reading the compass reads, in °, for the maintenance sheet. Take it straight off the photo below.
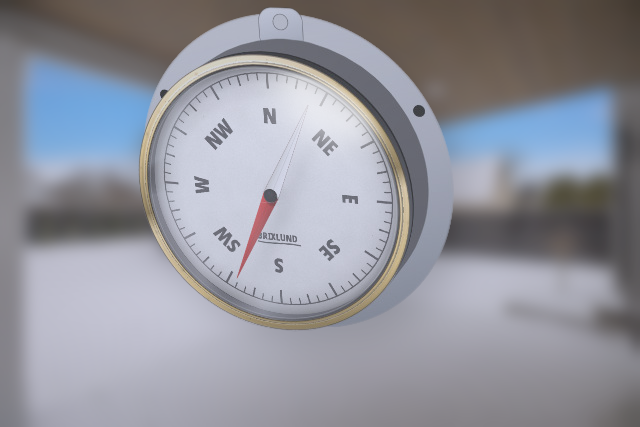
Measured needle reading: 205 °
